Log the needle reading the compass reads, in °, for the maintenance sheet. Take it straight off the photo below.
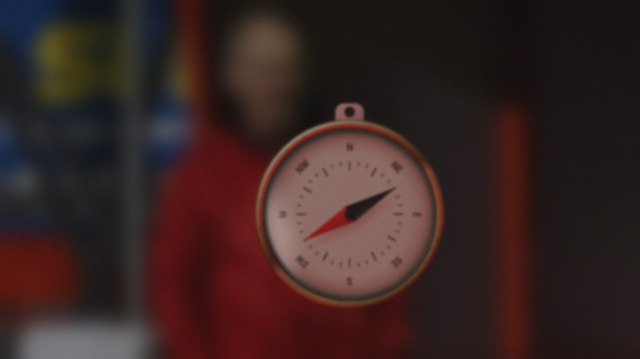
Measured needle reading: 240 °
